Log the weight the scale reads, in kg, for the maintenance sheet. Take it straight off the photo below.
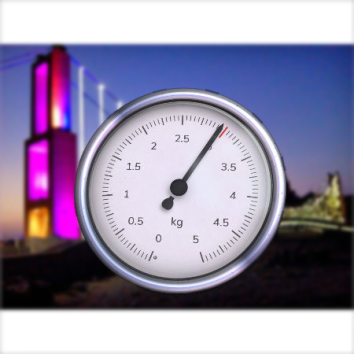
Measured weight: 3 kg
